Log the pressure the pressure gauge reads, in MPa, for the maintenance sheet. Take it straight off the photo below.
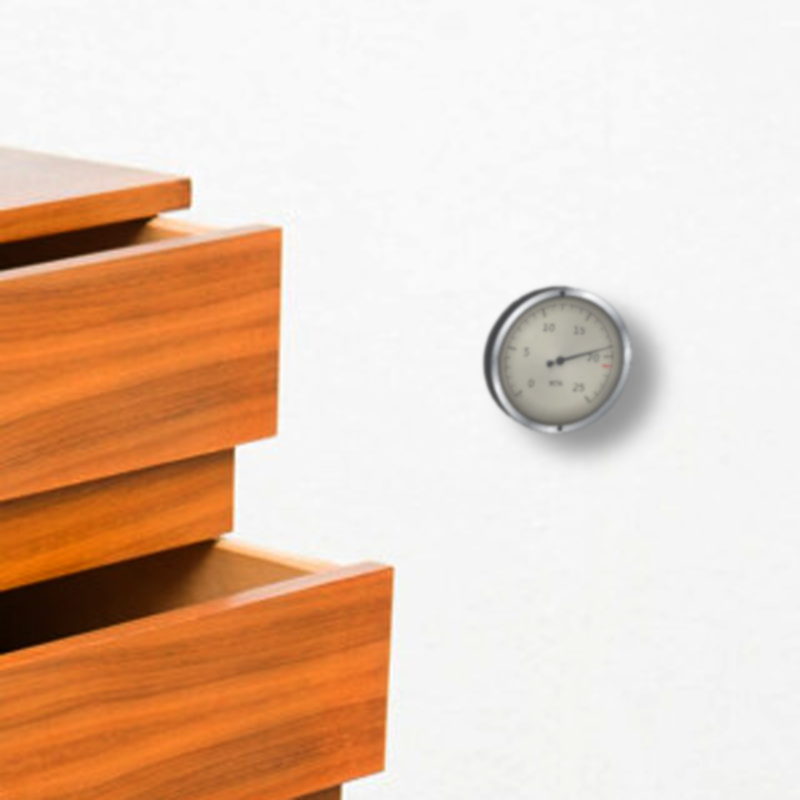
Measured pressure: 19 MPa
